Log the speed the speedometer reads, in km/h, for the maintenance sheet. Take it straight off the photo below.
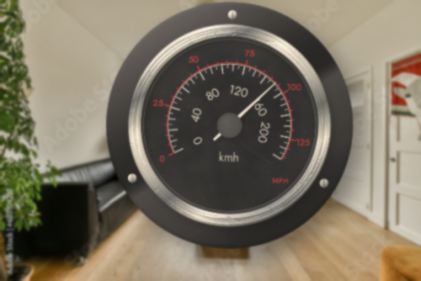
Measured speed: 150 km/h
